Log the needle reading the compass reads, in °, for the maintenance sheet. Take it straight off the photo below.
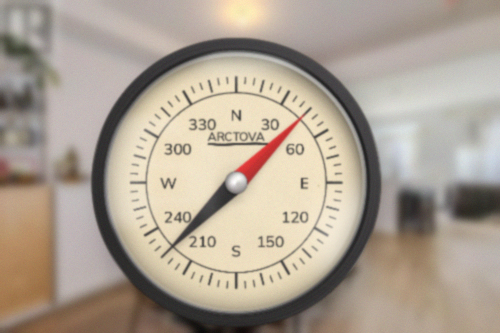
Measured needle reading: 45 °
